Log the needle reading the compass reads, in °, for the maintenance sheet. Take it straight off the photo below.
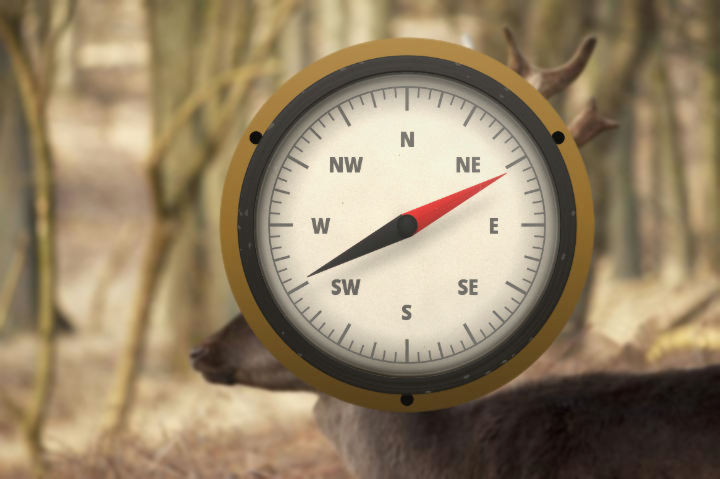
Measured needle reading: 62.5 °
